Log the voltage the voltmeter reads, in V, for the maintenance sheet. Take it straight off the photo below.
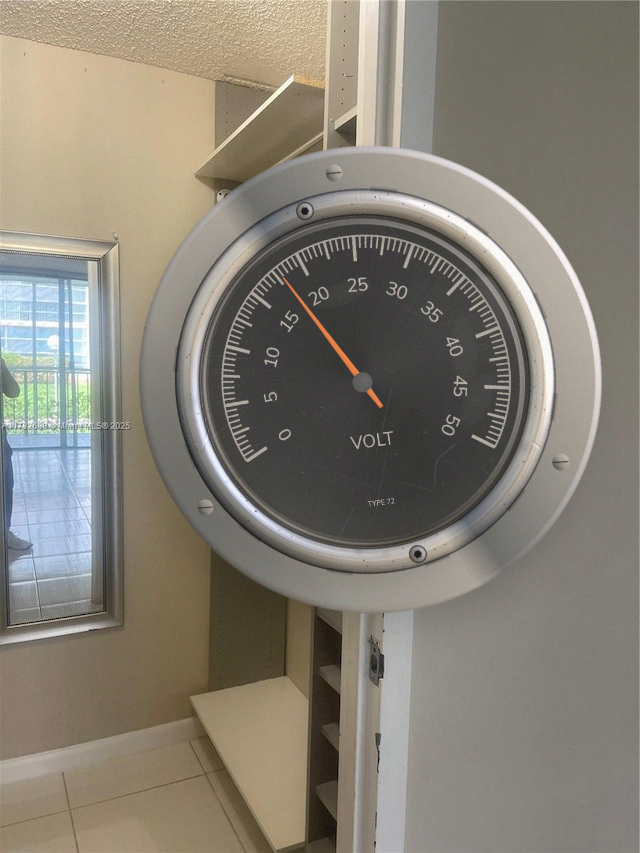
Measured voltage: 18 V
